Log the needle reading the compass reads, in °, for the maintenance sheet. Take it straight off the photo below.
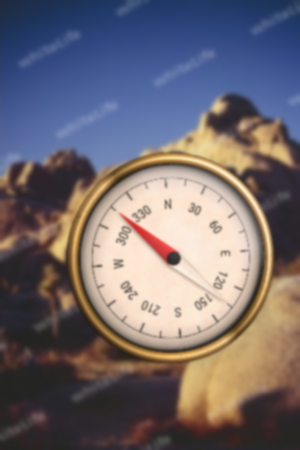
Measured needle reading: 315 °
